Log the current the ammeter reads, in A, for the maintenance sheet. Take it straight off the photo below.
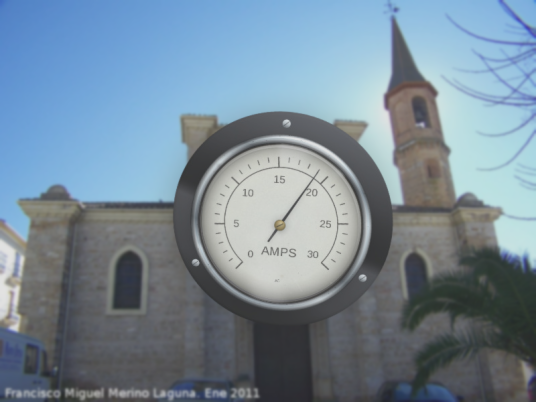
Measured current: 19 A
